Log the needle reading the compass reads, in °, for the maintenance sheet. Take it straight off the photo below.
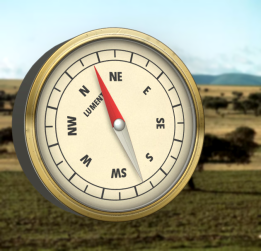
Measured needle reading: 22.5 °
